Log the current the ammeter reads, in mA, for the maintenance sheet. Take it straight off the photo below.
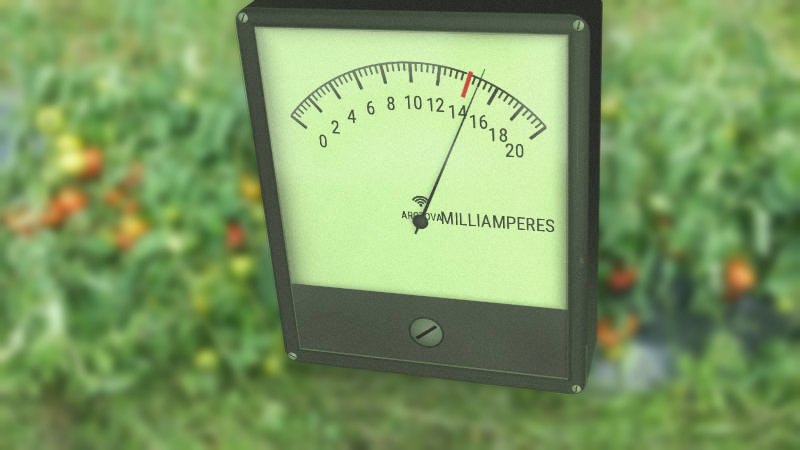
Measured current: 14.8 mA
